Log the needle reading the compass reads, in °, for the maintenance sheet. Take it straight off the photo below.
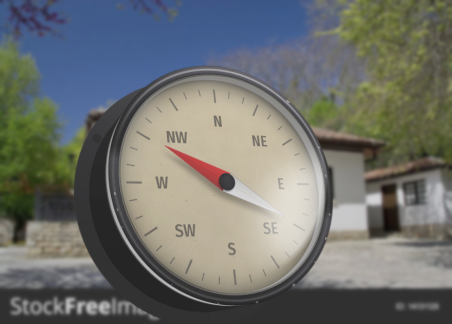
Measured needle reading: 300 °
